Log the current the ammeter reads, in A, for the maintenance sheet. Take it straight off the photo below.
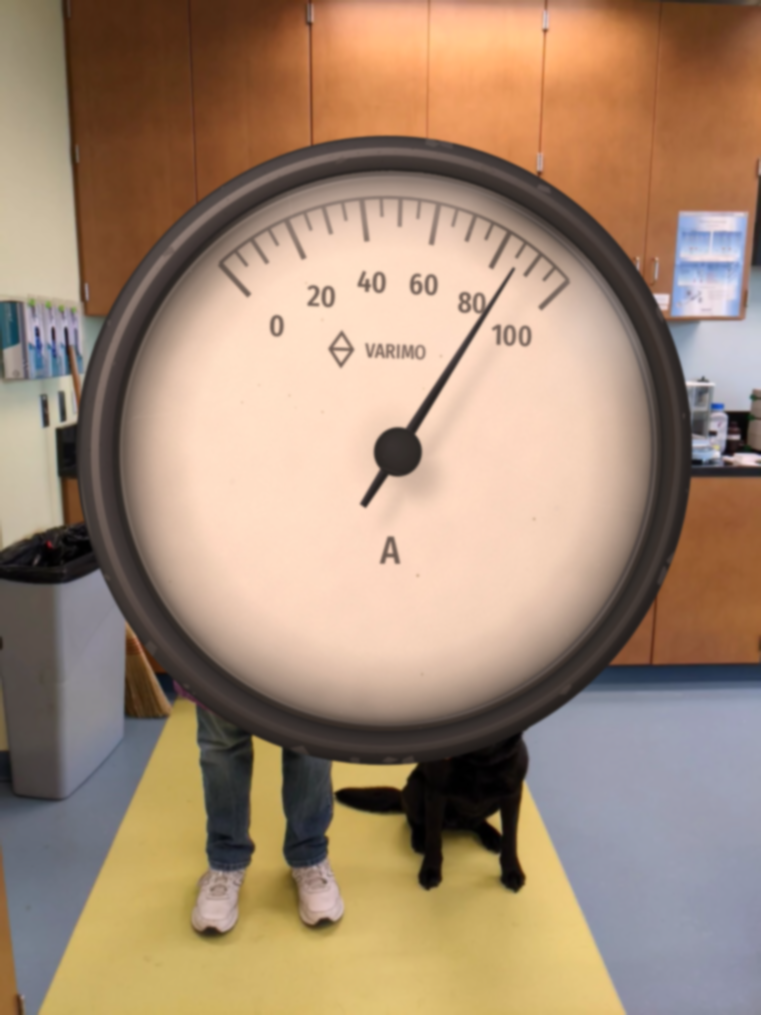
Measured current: 85 A
